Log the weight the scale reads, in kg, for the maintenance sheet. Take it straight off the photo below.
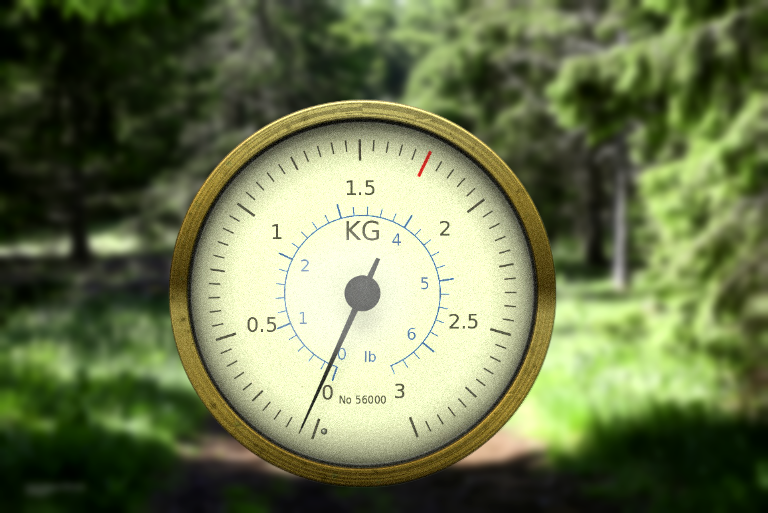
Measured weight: 0.05 kg
